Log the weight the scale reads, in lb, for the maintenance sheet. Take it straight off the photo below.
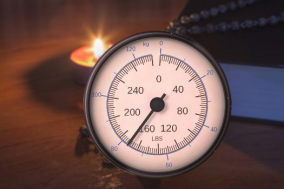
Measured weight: 170 lb
